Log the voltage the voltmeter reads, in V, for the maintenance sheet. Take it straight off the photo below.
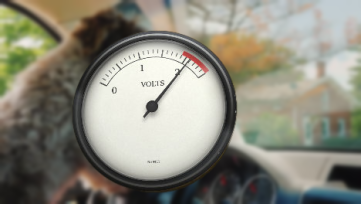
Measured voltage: 2.1 V
